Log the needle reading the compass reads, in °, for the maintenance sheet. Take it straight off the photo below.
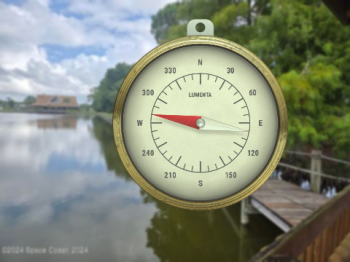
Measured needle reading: 280 °
